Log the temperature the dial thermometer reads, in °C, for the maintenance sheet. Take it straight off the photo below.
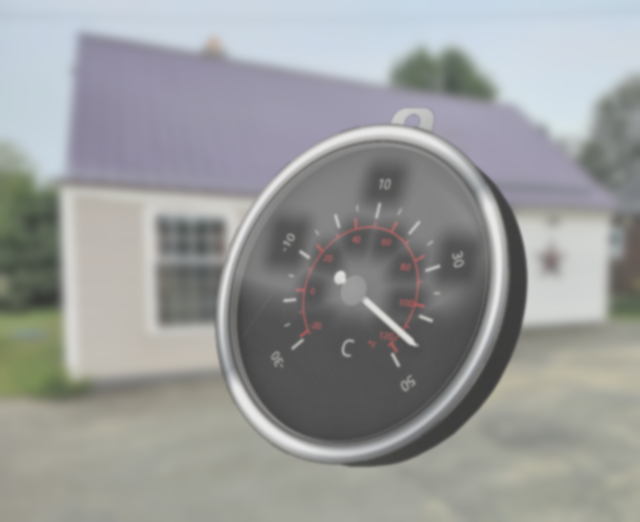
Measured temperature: 45 °C
